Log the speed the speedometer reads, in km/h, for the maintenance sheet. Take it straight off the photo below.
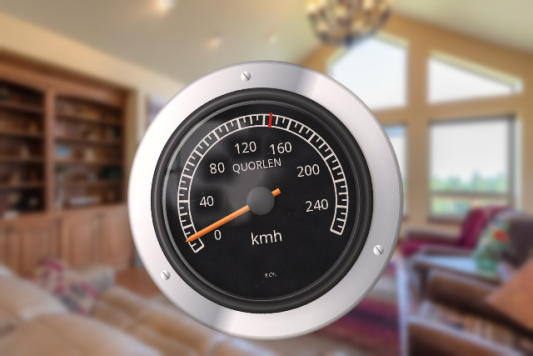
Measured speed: 10 km/h
